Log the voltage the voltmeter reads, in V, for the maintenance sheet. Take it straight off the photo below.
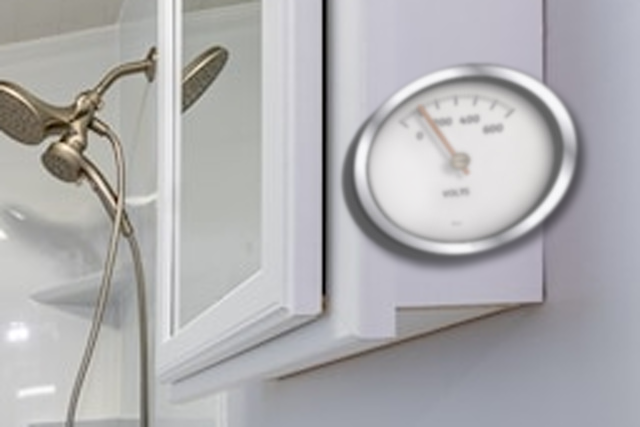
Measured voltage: 100 V
